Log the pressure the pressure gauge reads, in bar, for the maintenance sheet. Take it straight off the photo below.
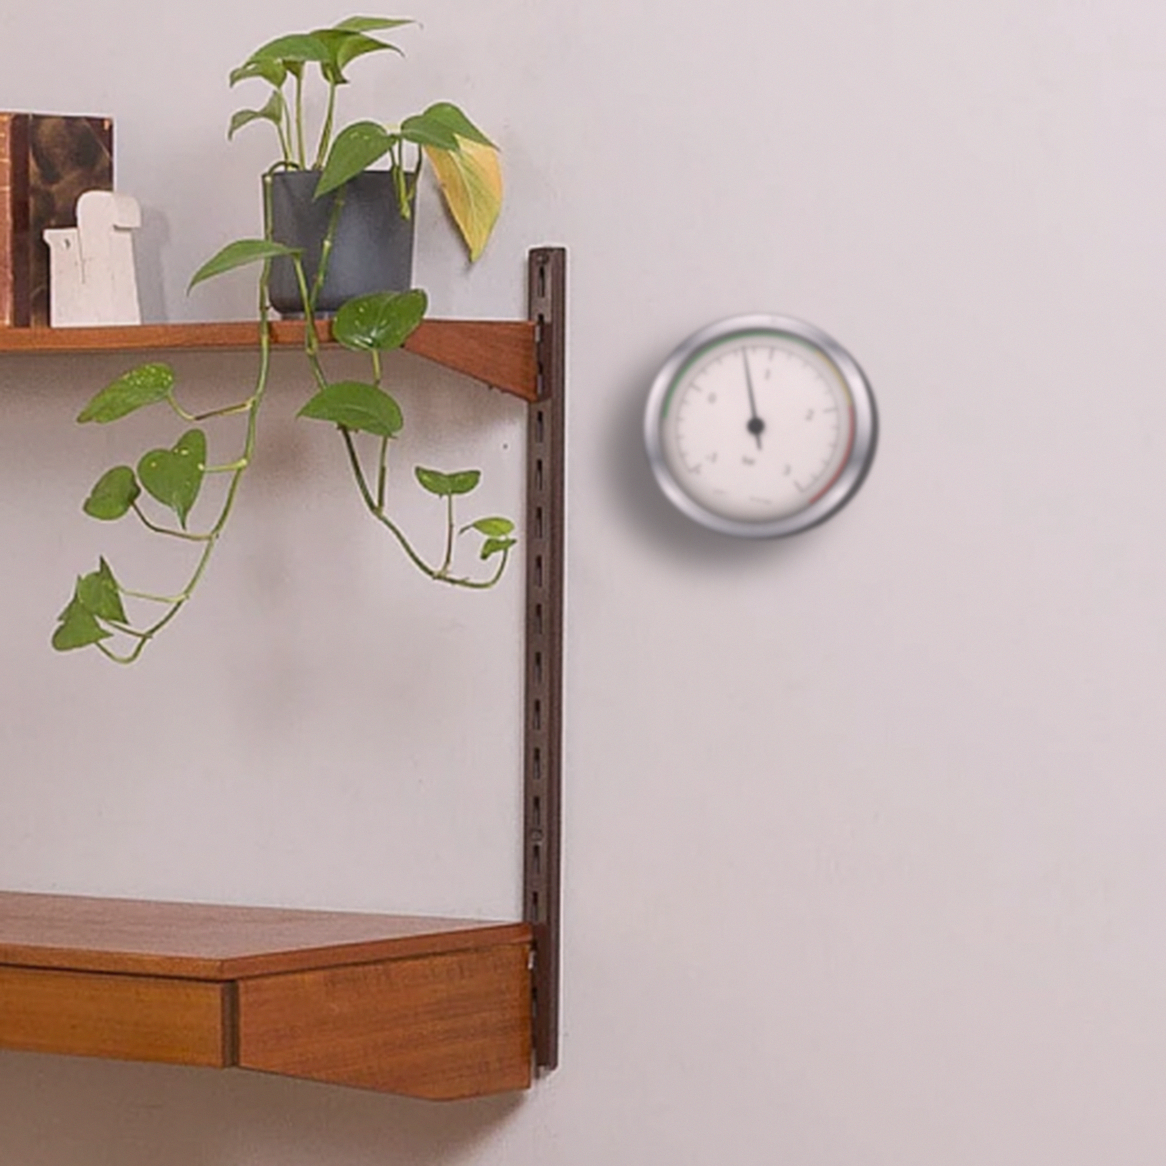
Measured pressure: 0.7 bar
